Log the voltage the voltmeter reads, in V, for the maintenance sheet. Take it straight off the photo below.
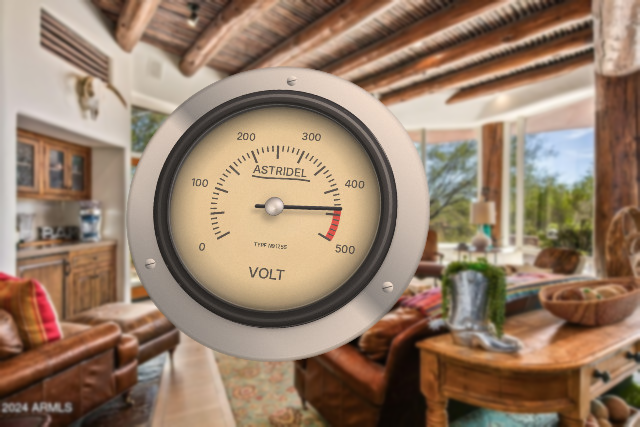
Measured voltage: 440 V
